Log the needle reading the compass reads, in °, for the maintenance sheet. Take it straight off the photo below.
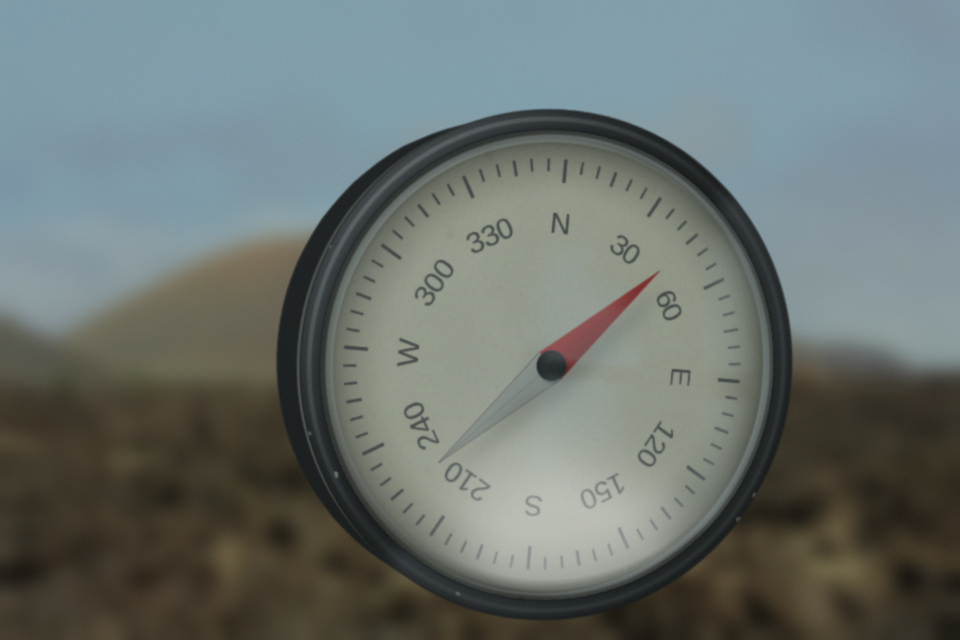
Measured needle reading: 45 °
